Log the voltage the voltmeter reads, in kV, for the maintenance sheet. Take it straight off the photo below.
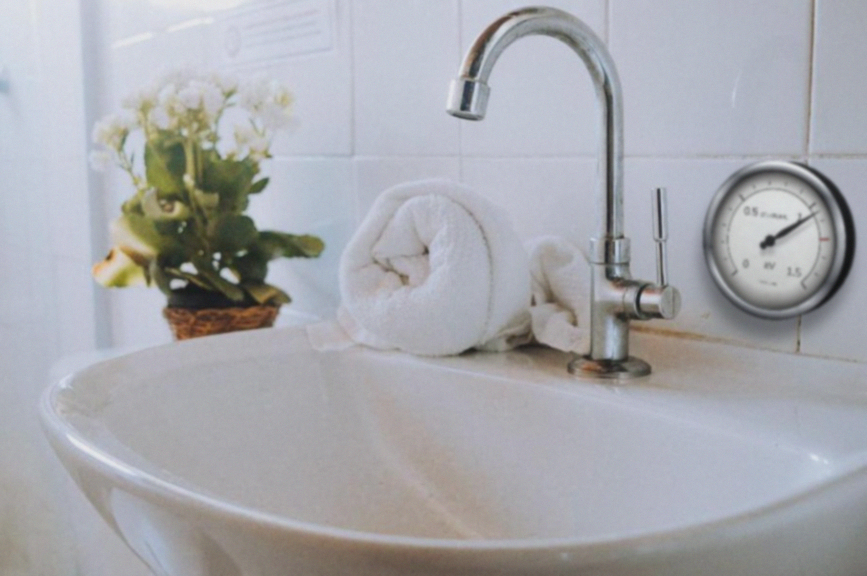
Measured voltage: 1.05 kV
